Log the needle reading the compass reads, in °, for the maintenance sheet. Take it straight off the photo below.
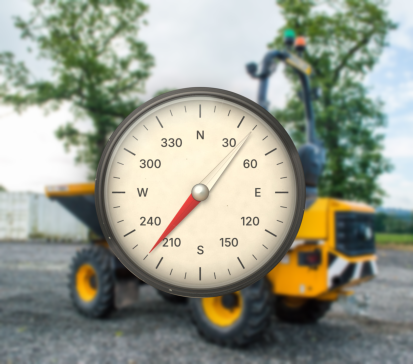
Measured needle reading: 220 °
